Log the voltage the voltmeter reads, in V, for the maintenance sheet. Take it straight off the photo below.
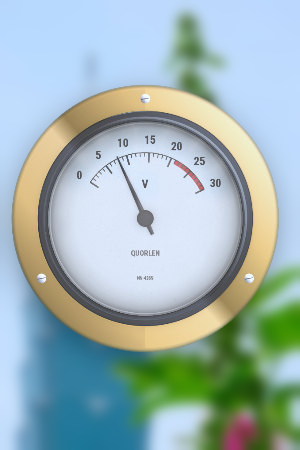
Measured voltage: 8 V
